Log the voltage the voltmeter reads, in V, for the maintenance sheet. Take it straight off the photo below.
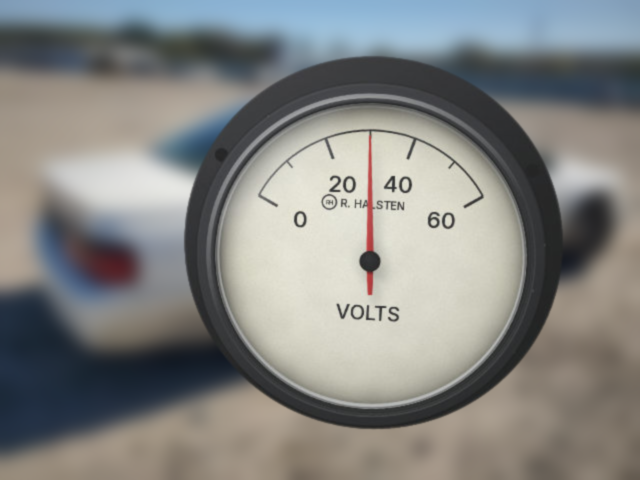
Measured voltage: 30 V
